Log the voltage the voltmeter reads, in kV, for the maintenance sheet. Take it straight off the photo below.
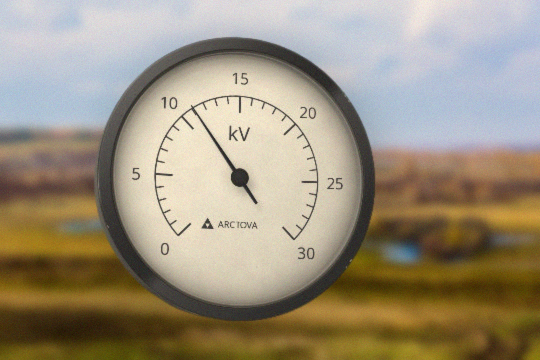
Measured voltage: 11 kV
